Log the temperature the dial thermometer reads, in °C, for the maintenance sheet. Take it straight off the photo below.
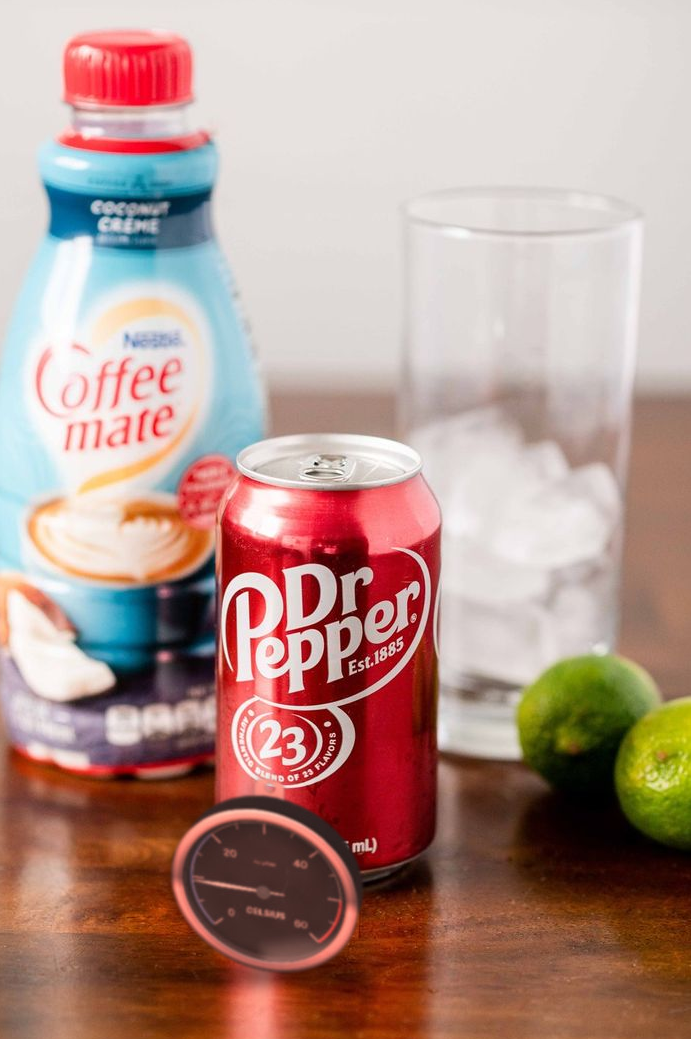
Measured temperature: 10 °C
